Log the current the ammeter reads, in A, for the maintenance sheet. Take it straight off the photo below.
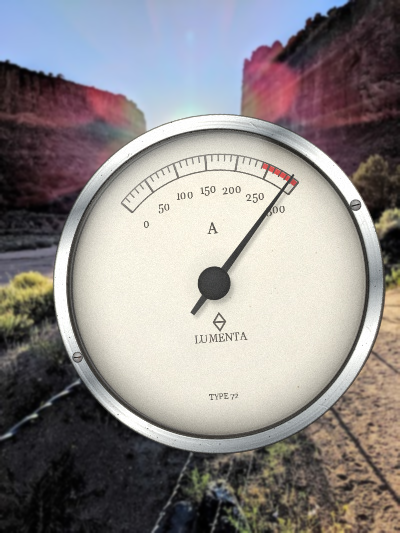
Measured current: 290 A
